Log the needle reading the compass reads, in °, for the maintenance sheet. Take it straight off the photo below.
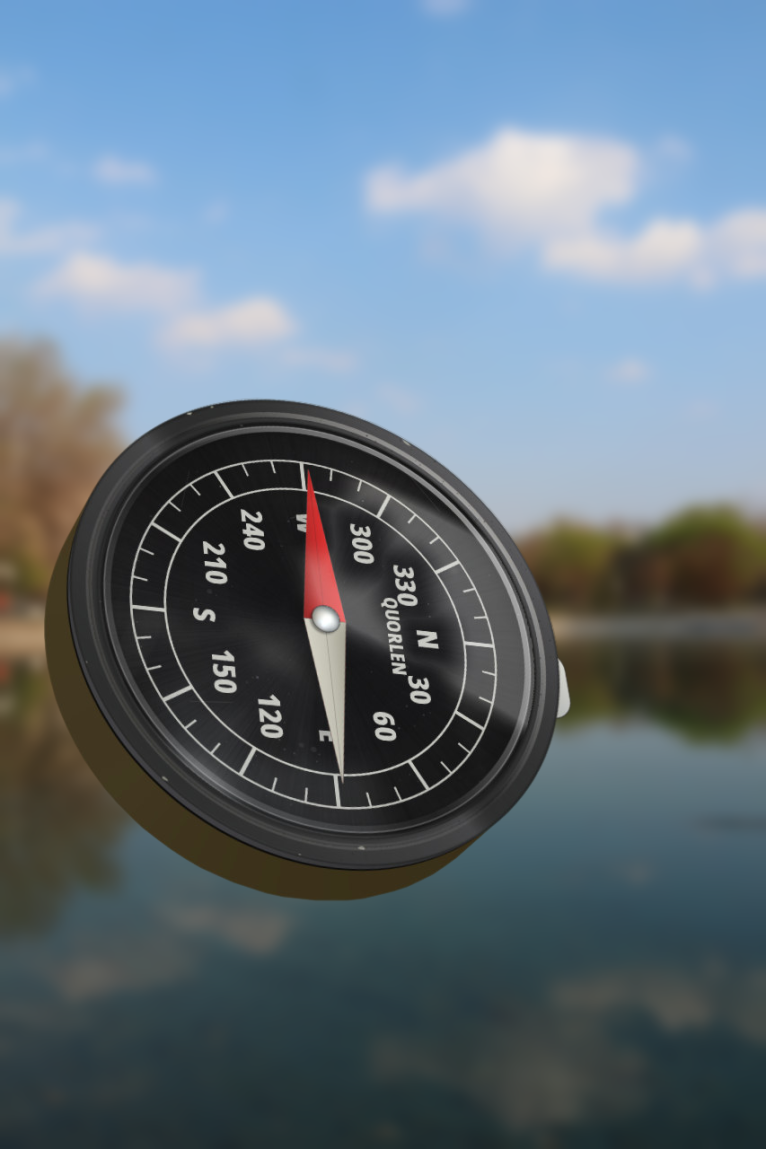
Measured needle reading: 270 °
